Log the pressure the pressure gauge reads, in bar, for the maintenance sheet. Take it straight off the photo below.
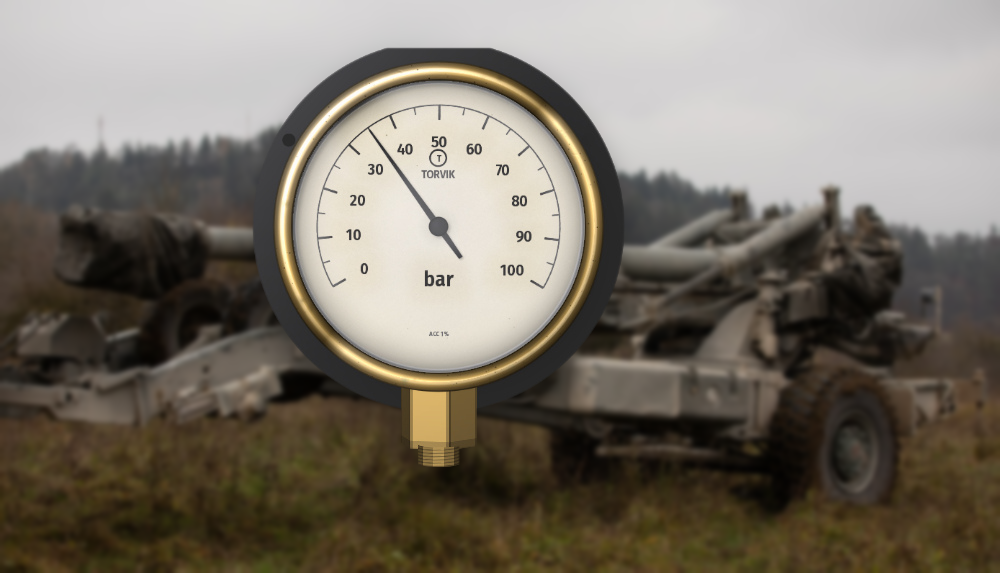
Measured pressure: 35 bar
